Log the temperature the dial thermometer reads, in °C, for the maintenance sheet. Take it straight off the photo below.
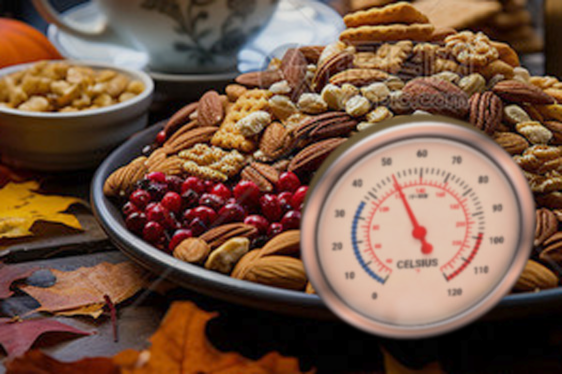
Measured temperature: 50 °C
